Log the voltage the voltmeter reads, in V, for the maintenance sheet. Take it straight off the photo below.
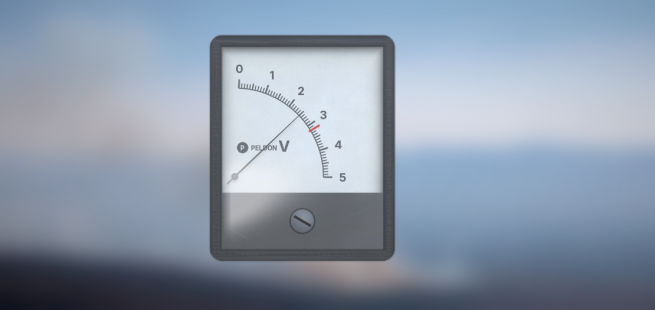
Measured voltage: 2.5 V
